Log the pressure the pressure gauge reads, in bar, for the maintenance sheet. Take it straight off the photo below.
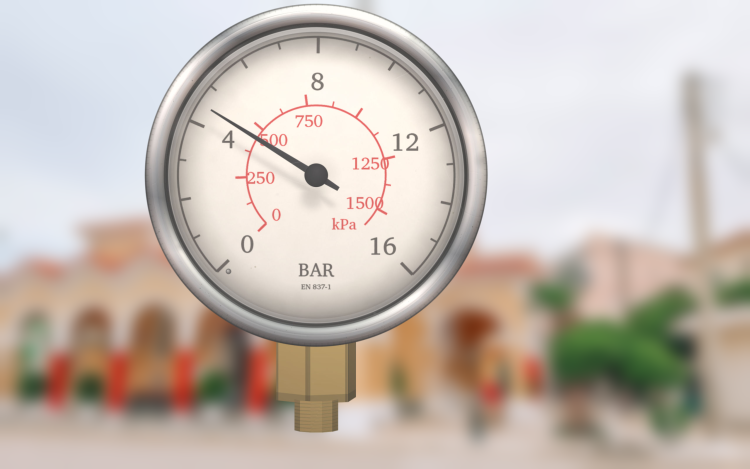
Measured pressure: 4.5 bar
